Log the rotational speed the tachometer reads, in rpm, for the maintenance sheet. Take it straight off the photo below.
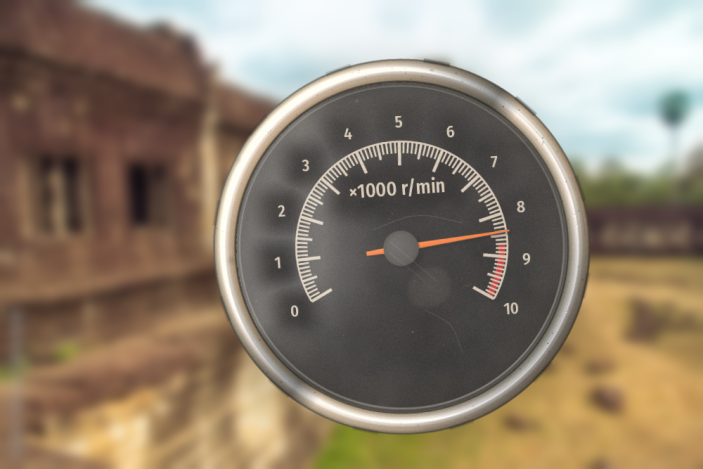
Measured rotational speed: 8400 rpm
